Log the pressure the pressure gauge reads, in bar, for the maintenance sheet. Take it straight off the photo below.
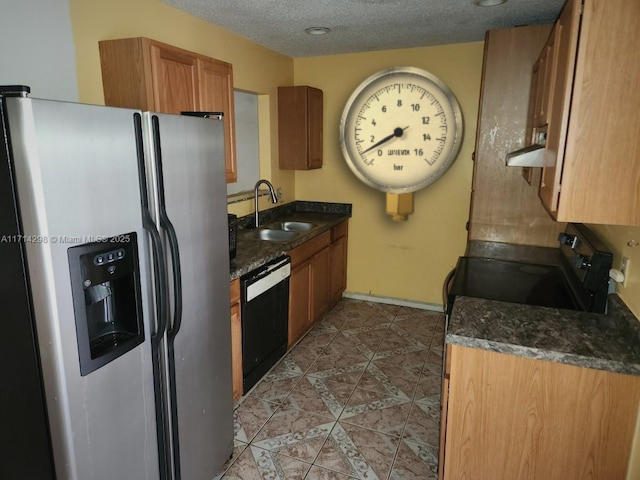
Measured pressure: 1 bar
